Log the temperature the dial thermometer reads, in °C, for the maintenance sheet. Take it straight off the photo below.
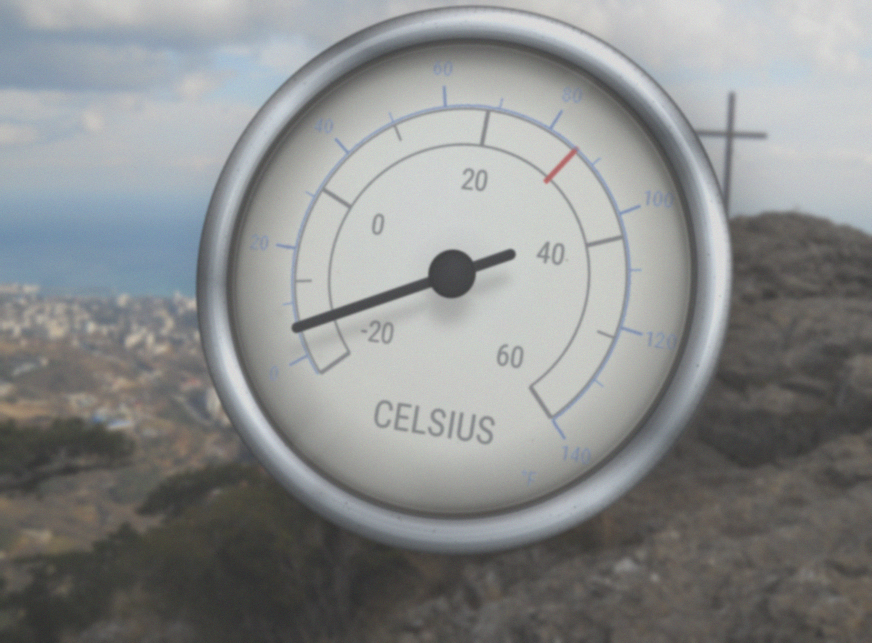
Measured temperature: -15 °C
